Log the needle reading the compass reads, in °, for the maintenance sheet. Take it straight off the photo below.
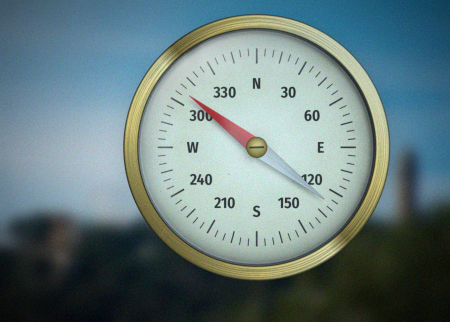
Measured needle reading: 307.5 °
